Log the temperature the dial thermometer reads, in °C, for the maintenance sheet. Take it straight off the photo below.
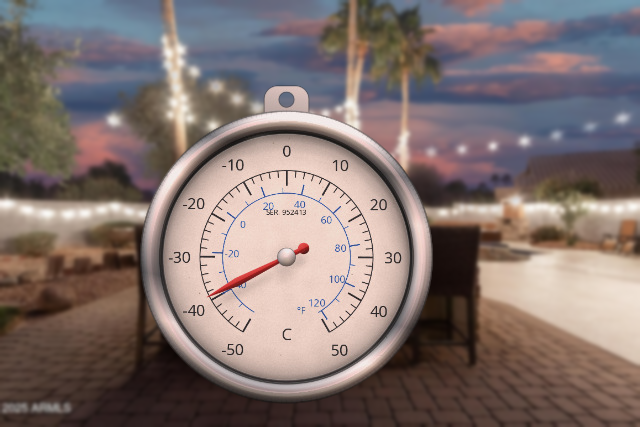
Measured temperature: -39 °C
